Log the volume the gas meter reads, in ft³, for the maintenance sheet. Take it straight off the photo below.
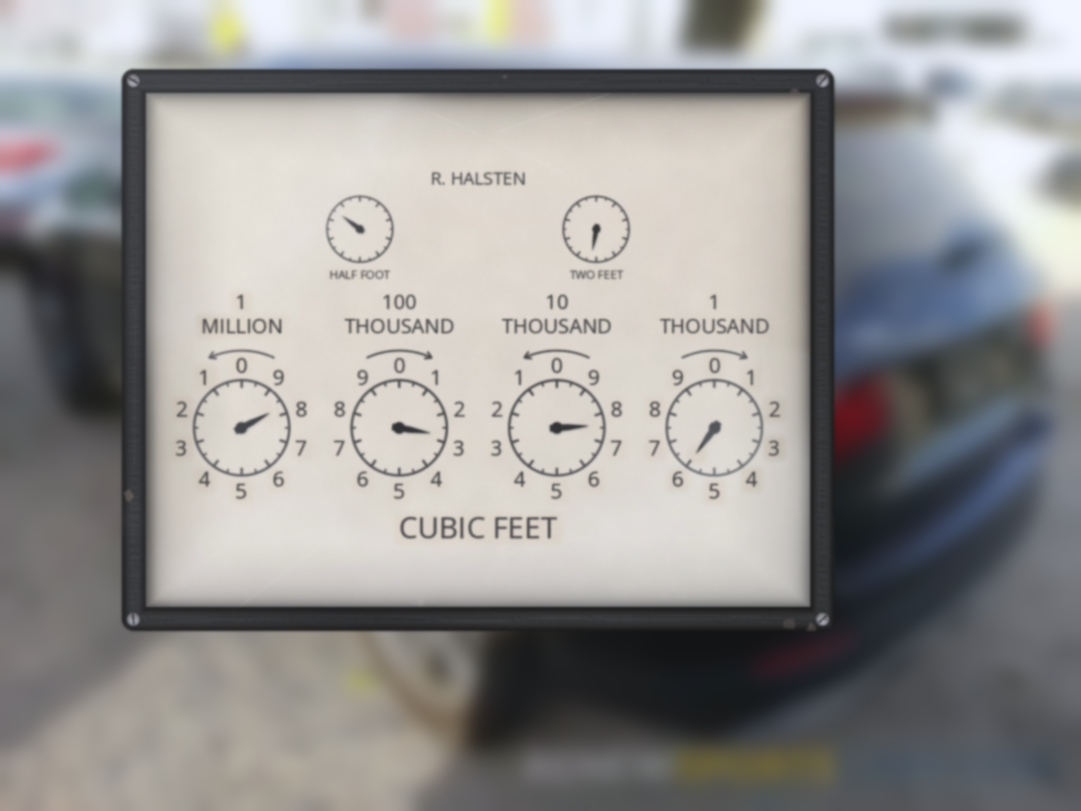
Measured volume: 827600 ft³
